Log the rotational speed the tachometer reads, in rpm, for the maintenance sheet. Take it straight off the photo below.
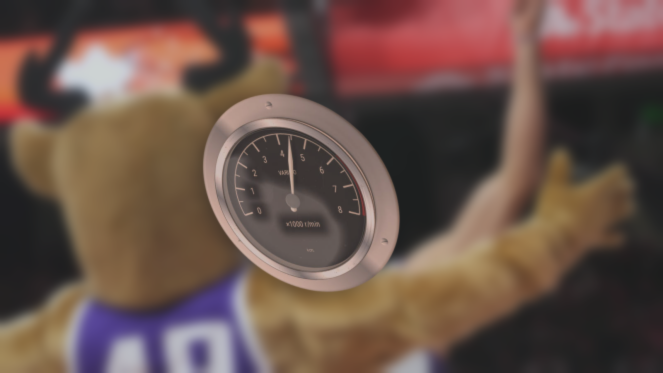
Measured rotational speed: 4500 rpm
